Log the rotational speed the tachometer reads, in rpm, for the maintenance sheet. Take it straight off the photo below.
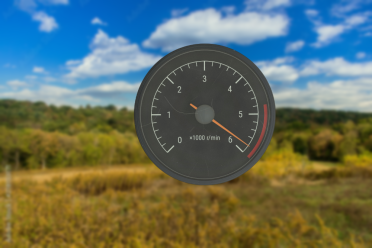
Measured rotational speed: 5800 rpm
